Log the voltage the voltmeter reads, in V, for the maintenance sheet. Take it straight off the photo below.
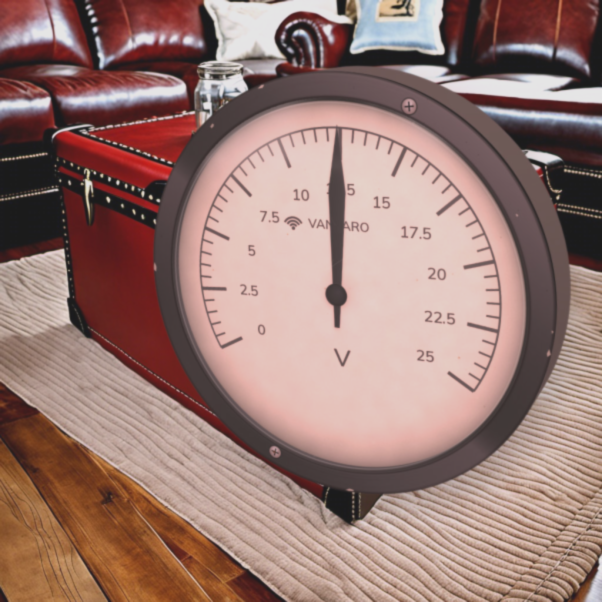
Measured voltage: 12.5 V
